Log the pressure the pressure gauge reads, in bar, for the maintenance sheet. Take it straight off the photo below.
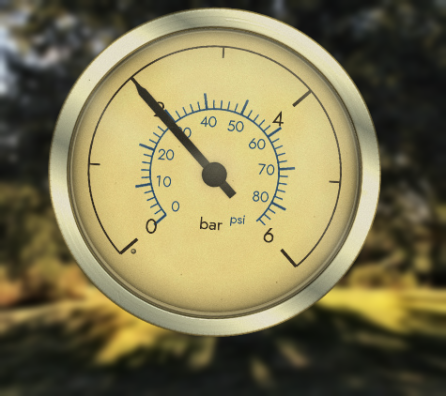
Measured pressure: 2 bar
